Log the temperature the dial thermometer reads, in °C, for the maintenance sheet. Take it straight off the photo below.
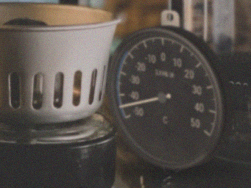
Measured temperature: -45 °C
